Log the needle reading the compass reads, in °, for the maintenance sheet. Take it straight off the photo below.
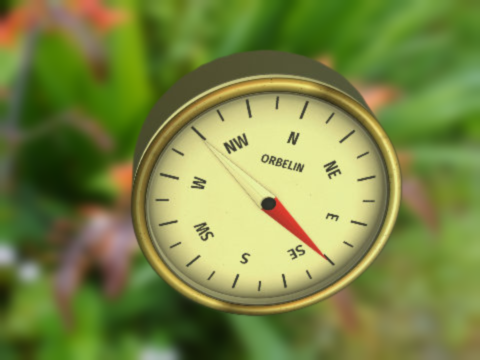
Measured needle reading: 120 °
